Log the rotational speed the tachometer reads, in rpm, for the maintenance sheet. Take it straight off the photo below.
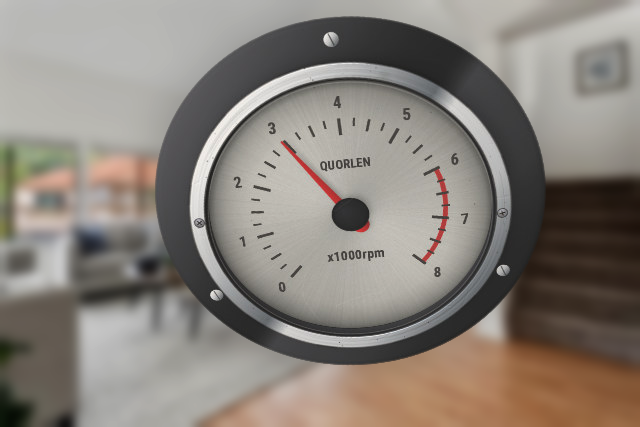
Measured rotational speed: 3000 rpm
